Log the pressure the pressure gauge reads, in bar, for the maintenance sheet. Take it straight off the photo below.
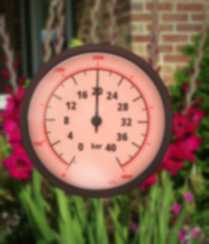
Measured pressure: 20 bar
